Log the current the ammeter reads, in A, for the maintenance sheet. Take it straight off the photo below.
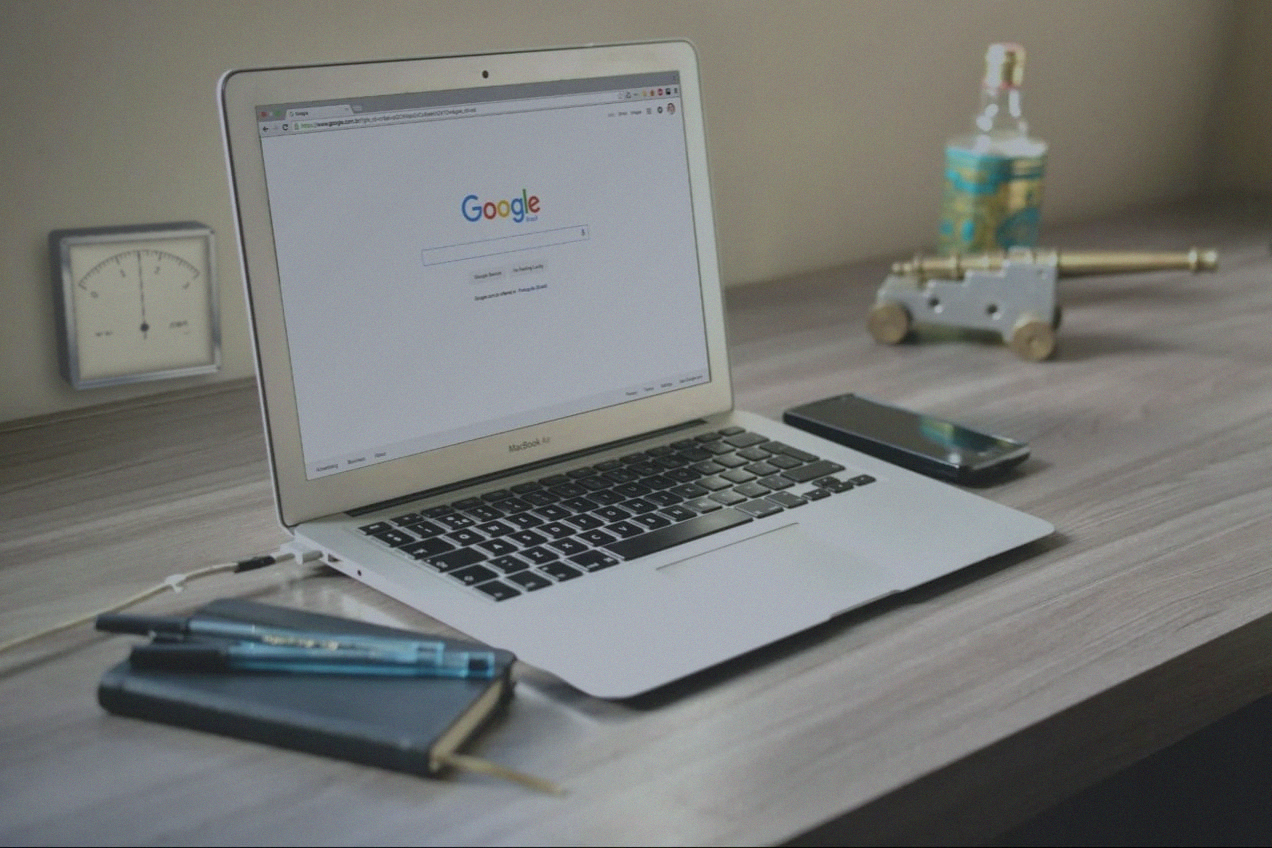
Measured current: 1.5 A
